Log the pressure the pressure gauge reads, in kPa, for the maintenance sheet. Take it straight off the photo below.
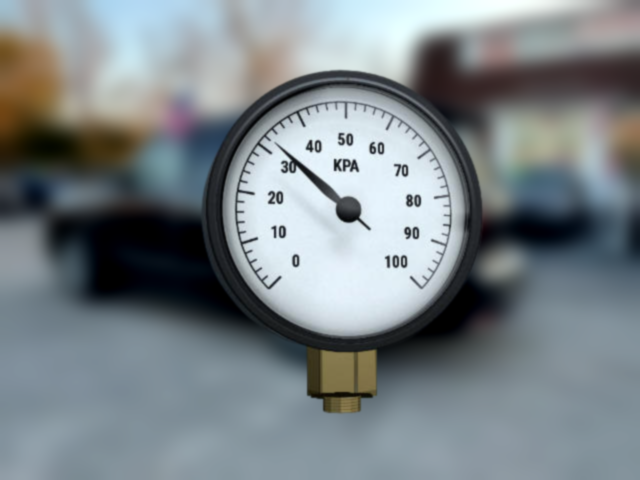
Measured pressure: 32 kPa
